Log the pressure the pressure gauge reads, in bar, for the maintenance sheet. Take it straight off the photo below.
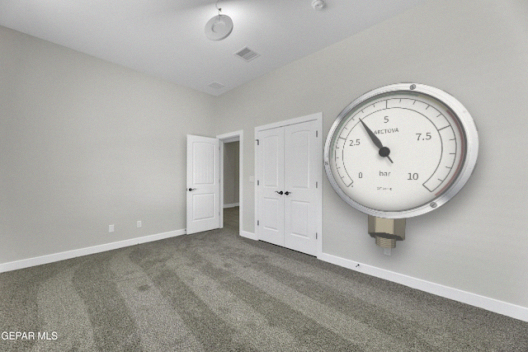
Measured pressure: 3.75 bar
